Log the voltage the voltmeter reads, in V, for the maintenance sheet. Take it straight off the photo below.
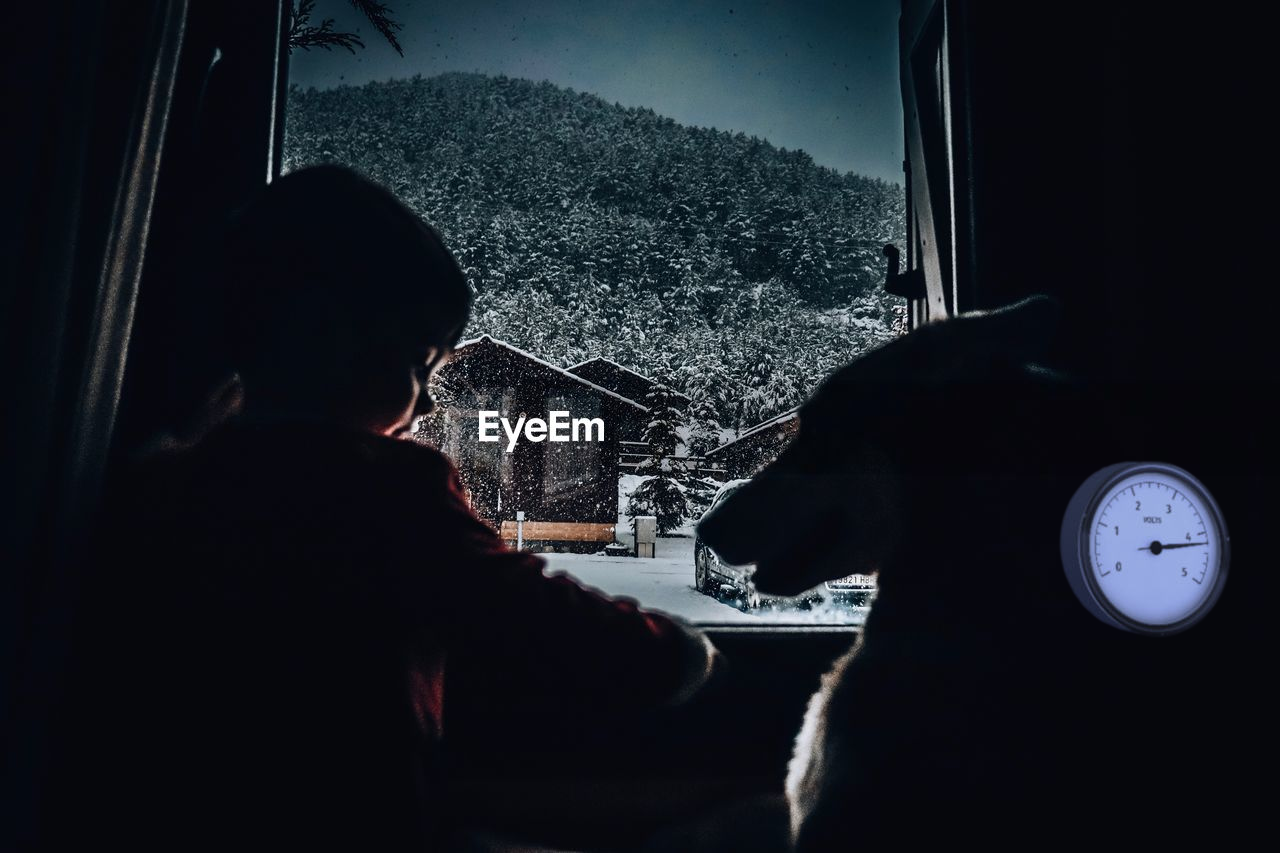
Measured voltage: 4.2 V
